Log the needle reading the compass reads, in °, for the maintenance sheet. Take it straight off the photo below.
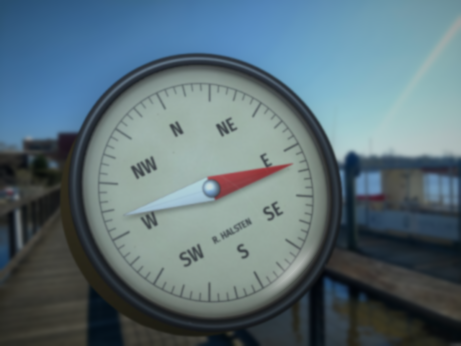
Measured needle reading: 100 °
